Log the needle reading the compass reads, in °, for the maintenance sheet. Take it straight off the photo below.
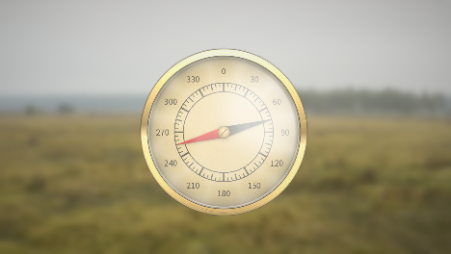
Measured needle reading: 255 °
